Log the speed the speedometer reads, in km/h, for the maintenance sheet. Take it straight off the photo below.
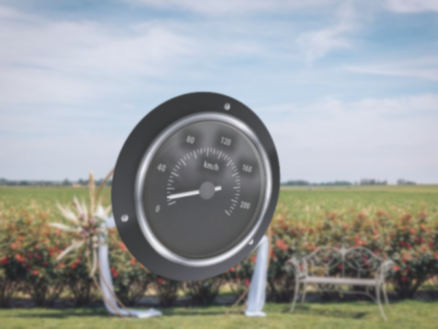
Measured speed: 10 km/h
